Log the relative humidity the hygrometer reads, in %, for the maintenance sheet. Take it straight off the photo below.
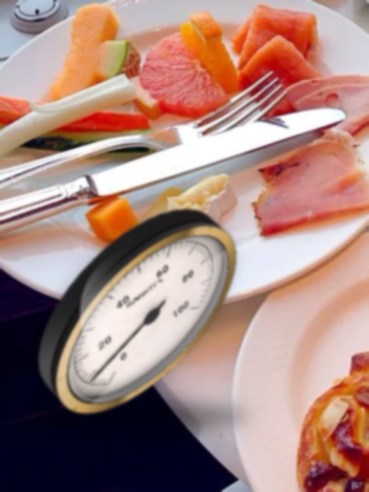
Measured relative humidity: 10 %
